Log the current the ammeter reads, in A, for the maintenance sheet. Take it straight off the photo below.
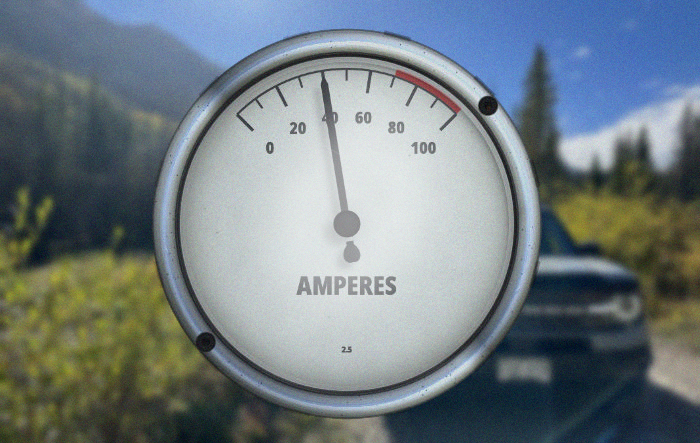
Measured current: 40 A
